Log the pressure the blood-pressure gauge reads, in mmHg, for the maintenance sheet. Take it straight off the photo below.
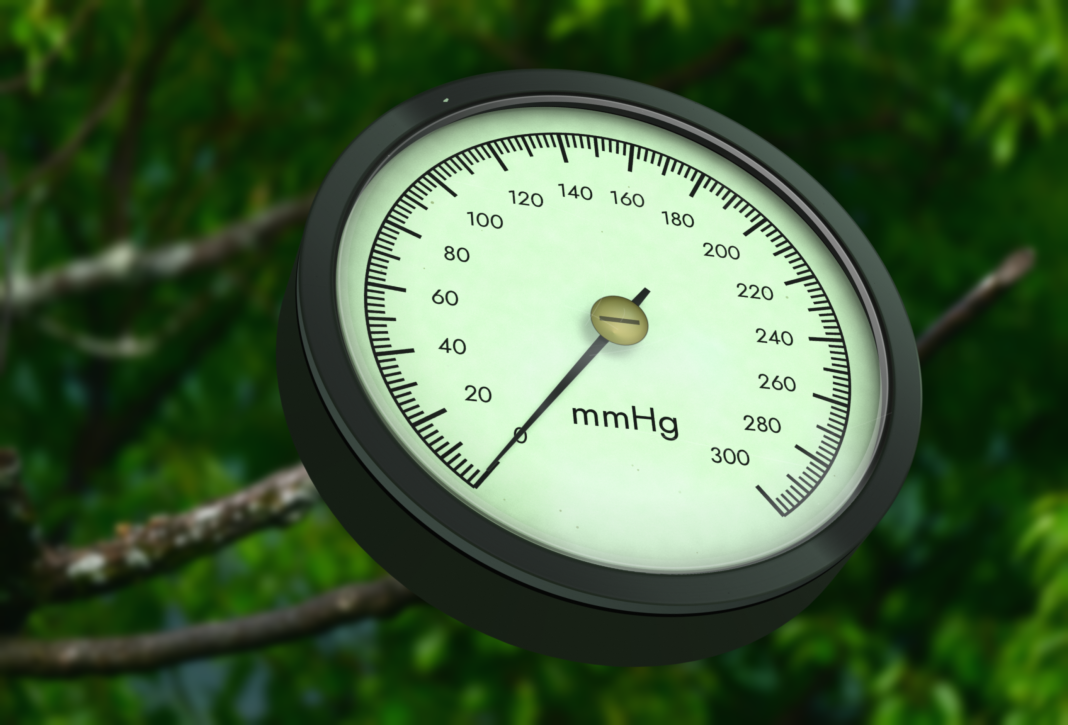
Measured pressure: 0 mmHg
